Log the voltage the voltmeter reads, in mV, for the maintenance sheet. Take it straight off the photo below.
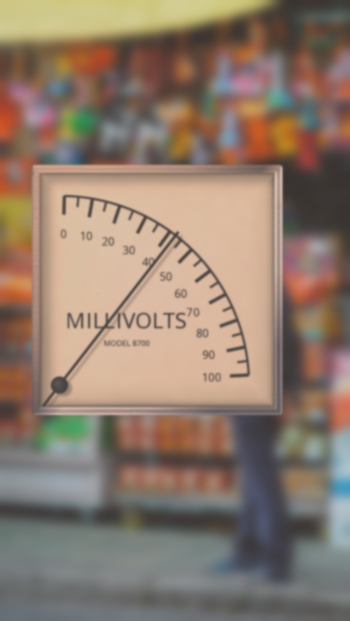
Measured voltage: 42.5 mV
